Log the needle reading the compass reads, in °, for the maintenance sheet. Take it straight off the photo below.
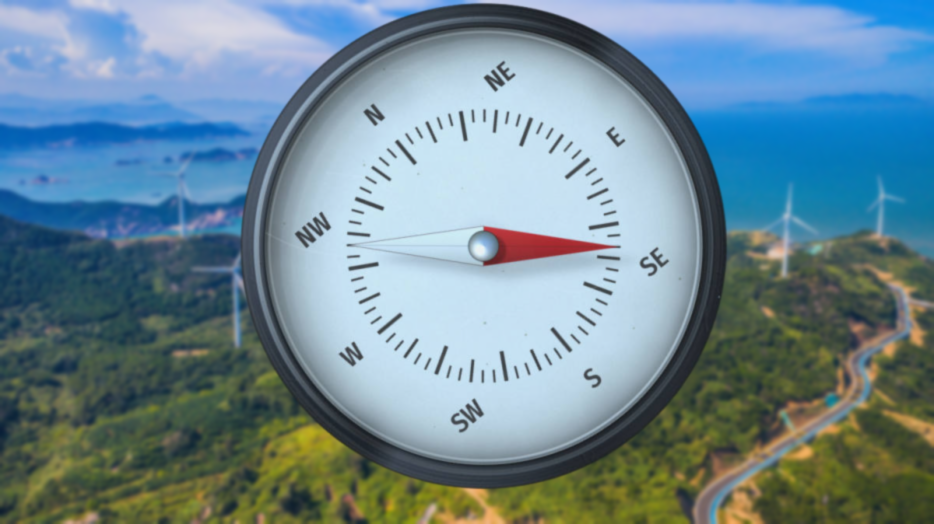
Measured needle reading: 130 °
